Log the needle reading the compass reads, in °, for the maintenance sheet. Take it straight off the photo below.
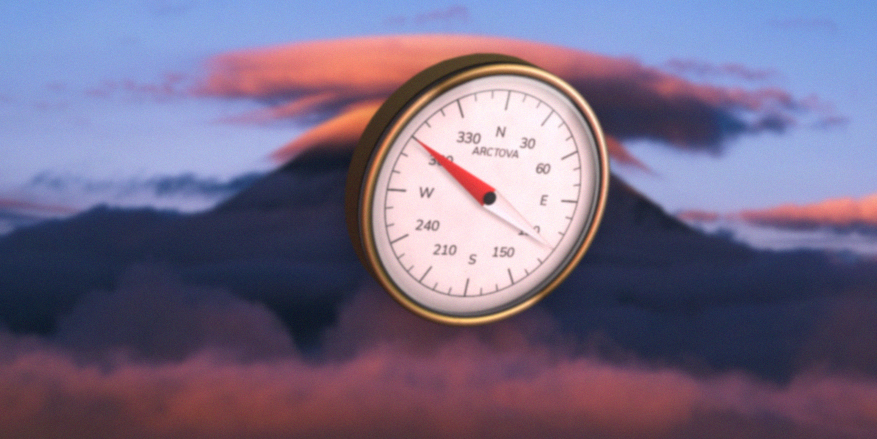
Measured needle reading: 300 °
